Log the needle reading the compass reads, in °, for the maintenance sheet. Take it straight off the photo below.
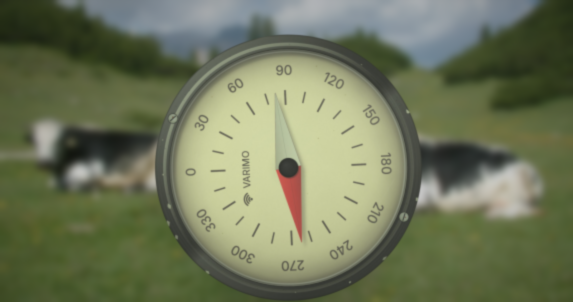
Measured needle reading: 262.5 °
